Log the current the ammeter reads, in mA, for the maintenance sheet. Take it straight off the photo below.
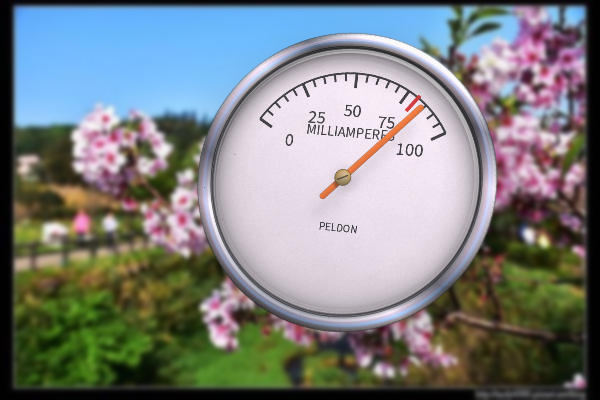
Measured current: 85 mA
